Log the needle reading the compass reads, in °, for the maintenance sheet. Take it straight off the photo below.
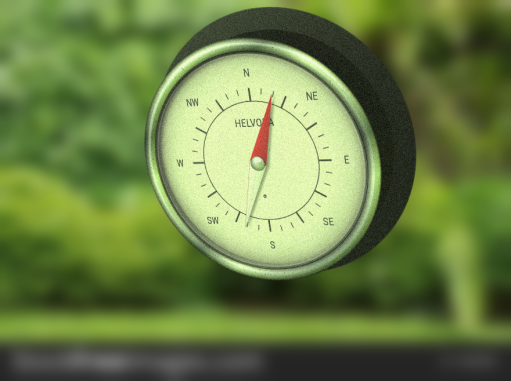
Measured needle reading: 20 °
